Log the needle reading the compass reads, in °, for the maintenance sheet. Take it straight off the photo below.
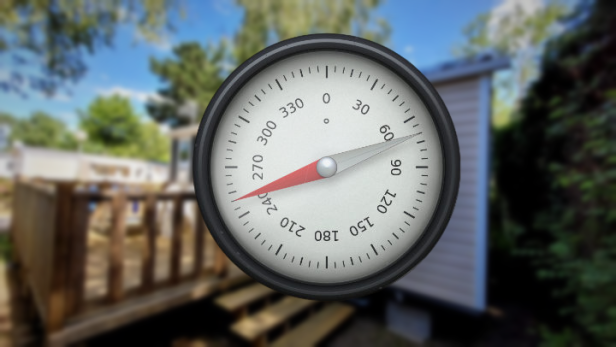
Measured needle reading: 250 °
